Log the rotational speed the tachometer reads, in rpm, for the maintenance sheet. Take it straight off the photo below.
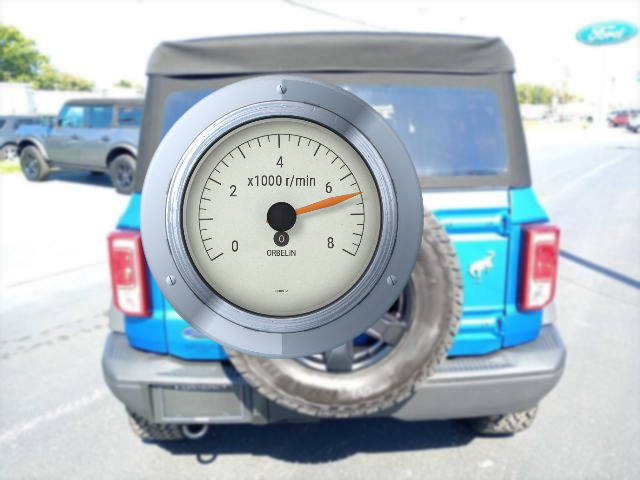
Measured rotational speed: 6500 rpm
